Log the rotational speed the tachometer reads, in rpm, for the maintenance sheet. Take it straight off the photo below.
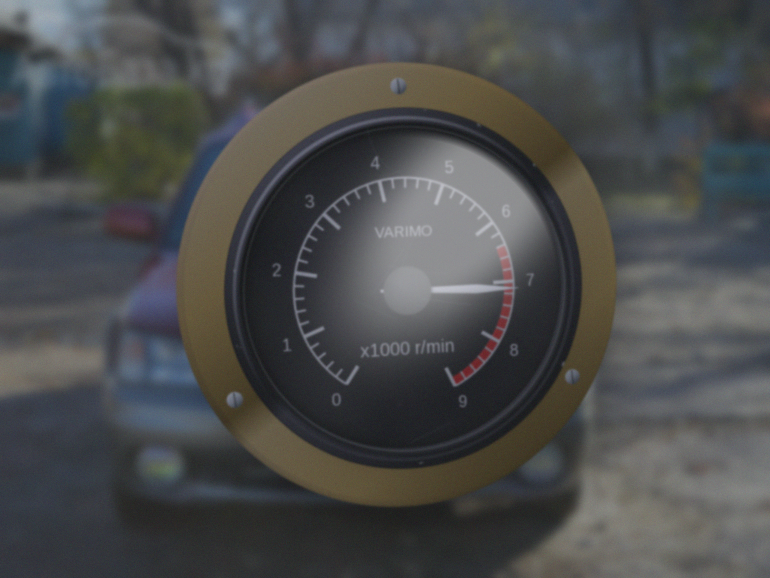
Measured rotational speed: 7100 rpm
